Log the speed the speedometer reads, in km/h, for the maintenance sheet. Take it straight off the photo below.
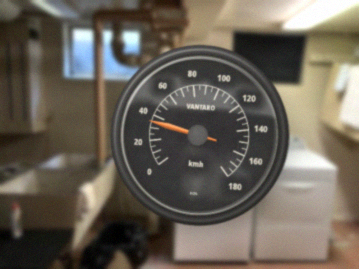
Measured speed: 35 km/h
